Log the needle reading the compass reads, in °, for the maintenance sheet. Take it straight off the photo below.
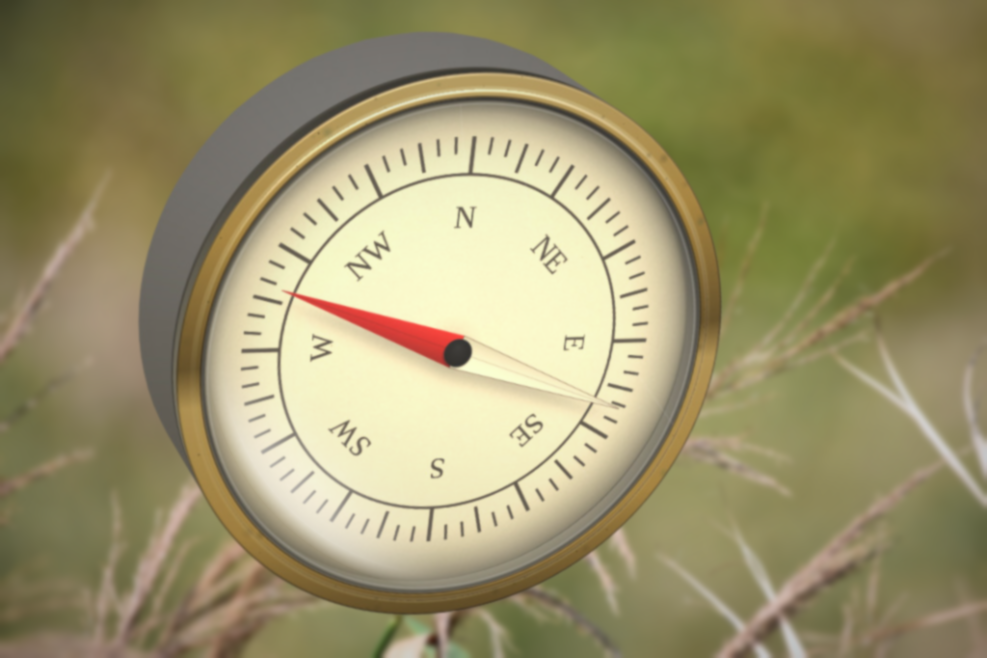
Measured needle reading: 290 °
